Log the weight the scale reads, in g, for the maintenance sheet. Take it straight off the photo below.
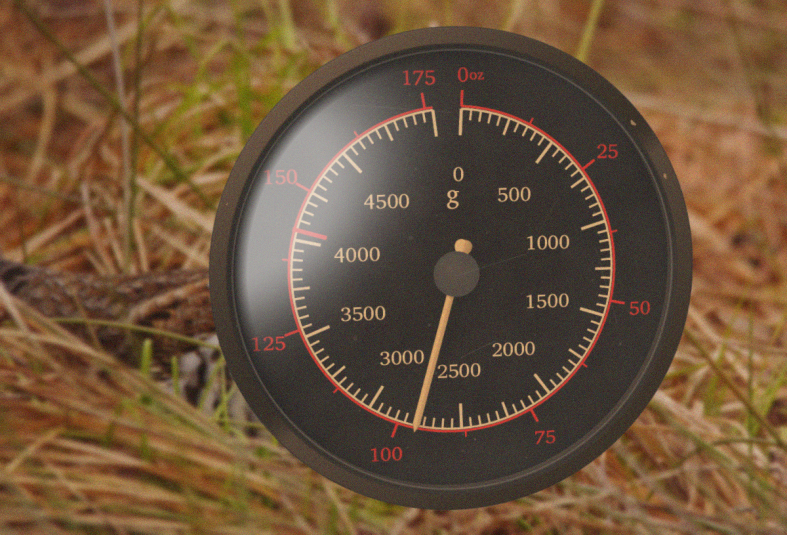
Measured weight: 2750 g
